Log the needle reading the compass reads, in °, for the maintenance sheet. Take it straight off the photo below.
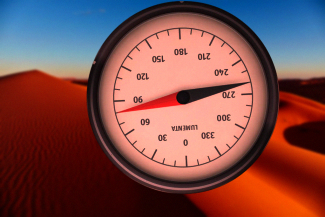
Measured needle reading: 80 °
